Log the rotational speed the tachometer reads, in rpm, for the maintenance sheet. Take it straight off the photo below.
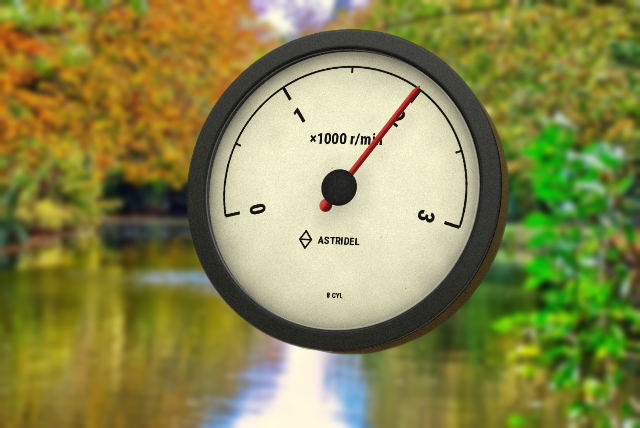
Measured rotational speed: 2000 rpm
